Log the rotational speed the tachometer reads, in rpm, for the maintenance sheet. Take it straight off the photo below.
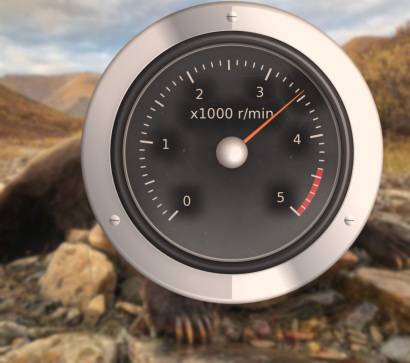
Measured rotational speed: 3450 rpm
